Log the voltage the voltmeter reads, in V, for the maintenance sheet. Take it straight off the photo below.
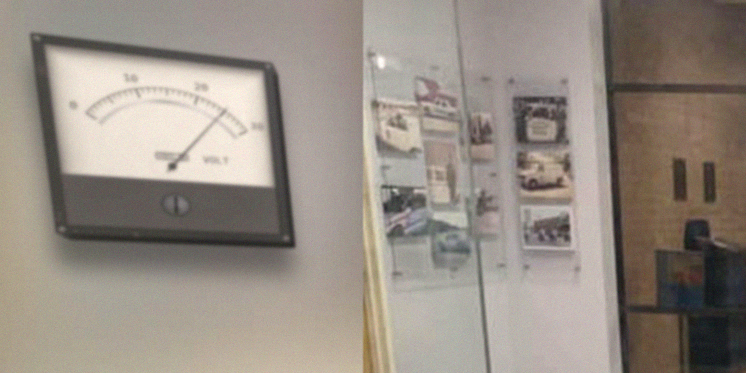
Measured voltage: 25 V
